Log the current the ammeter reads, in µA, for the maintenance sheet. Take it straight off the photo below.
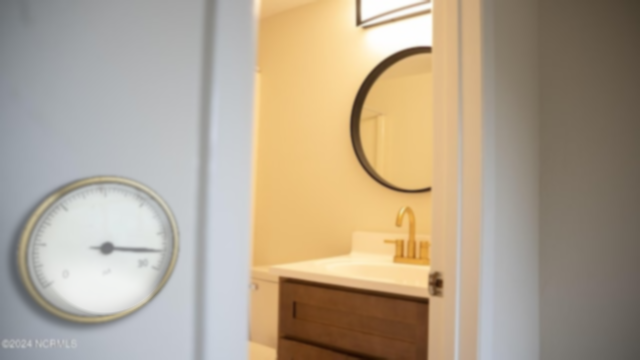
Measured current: 27.5 µA
